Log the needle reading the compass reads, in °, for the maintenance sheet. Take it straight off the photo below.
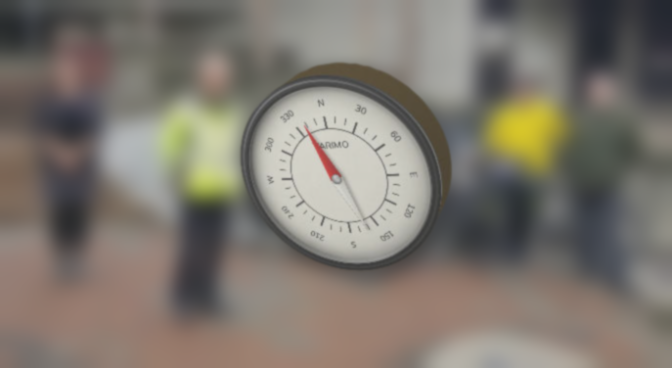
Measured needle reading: 340 °
